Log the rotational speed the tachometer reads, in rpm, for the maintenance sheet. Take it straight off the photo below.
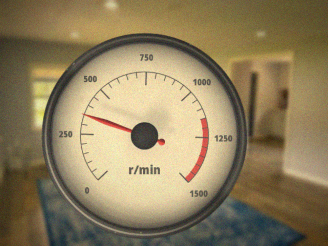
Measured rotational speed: 350 rpm
